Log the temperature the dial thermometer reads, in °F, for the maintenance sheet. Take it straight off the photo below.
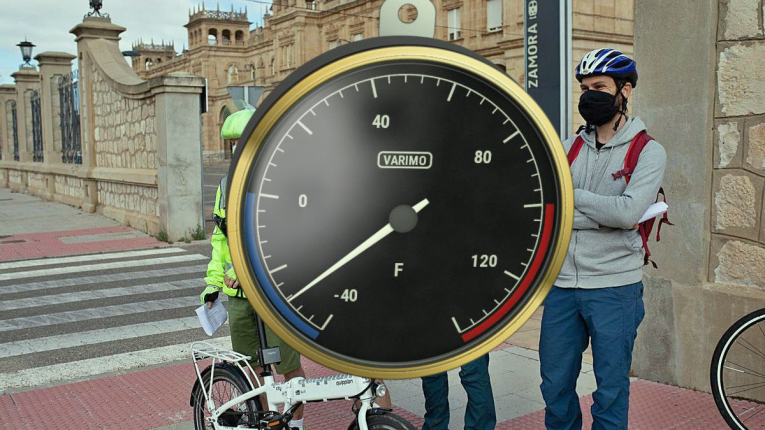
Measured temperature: -28 °F
